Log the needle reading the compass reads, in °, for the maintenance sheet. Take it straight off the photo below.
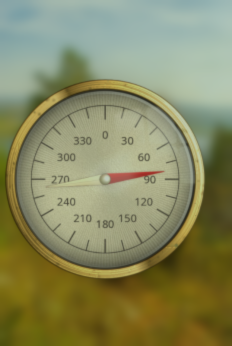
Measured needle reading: 82.5 °
